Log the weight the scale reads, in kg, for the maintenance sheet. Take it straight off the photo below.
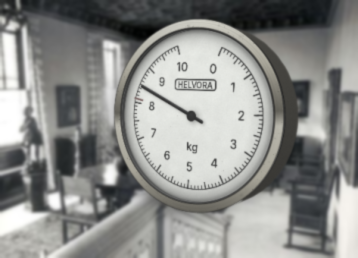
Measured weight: 8.5 kg
